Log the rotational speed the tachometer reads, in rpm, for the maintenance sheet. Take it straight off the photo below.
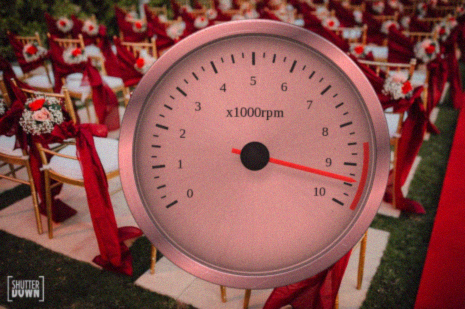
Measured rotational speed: 9375 rpm
